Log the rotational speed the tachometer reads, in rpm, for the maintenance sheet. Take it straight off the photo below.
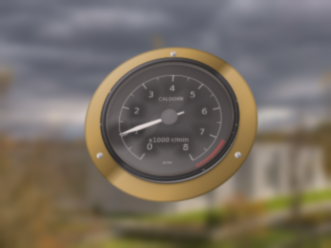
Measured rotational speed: 1000 rpm
